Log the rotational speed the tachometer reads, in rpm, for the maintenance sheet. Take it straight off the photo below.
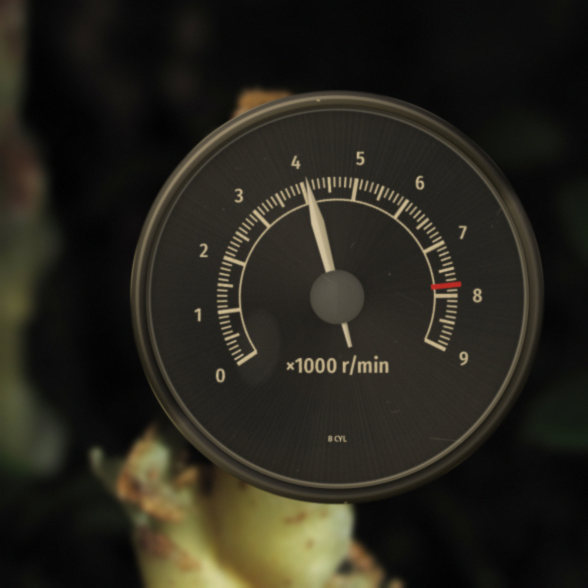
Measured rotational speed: 4100 rpm
